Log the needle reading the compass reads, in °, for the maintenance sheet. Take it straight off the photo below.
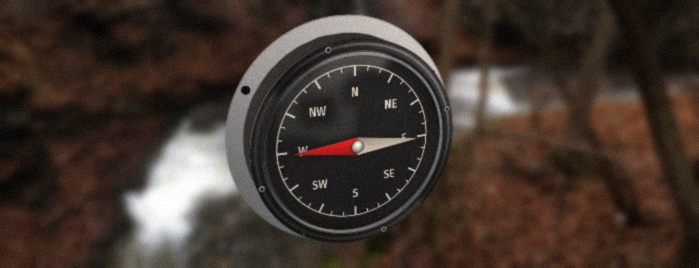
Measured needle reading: 270 °
